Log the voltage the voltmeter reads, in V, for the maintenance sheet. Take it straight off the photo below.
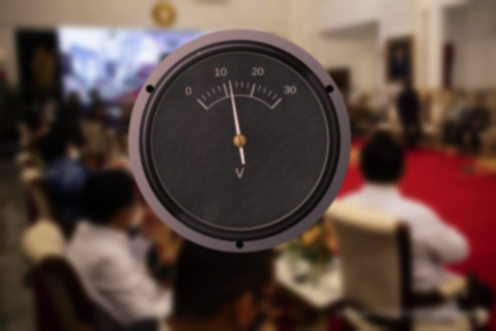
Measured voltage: 12 V
